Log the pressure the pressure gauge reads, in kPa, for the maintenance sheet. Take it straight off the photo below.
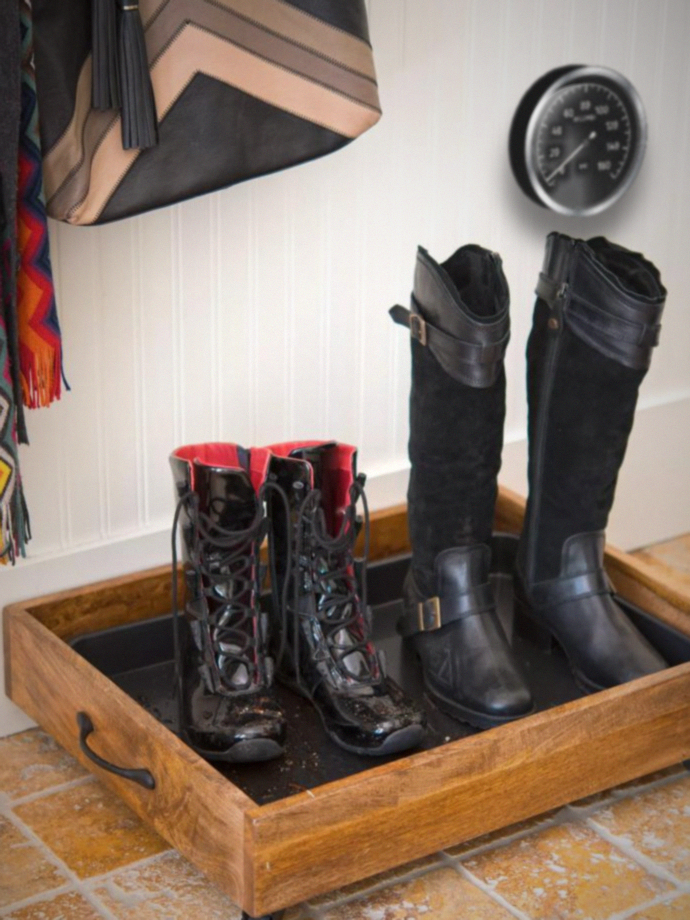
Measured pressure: 5 kPa
